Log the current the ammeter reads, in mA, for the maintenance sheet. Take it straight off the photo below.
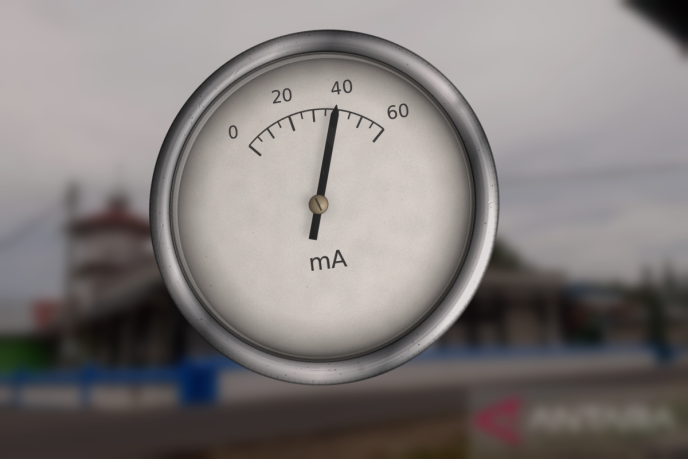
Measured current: 40 mA
